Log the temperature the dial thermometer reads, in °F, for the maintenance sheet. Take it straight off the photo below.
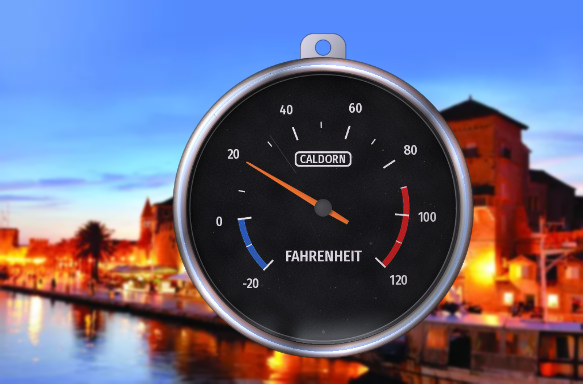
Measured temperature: 20 °F
